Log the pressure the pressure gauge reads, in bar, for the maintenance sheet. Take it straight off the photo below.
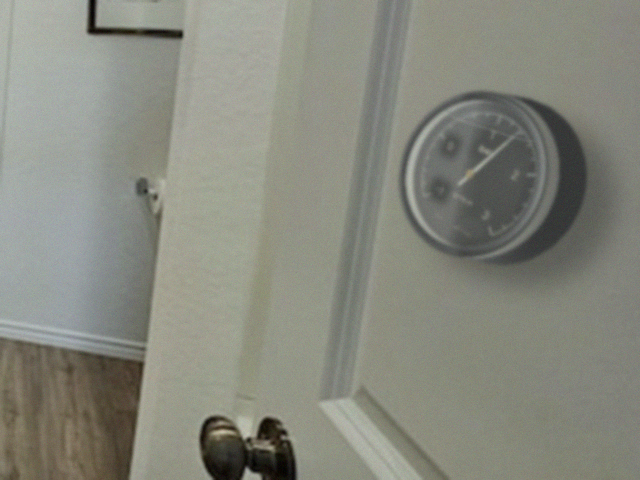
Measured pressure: 1.4 bar
